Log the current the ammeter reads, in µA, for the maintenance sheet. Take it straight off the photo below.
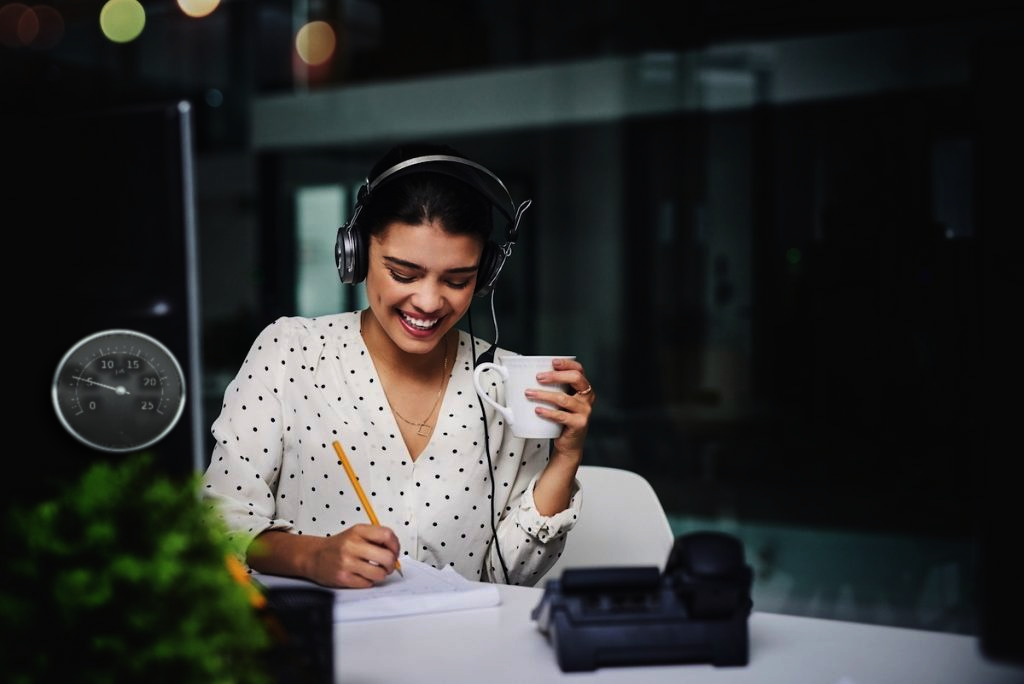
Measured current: 5 µA
